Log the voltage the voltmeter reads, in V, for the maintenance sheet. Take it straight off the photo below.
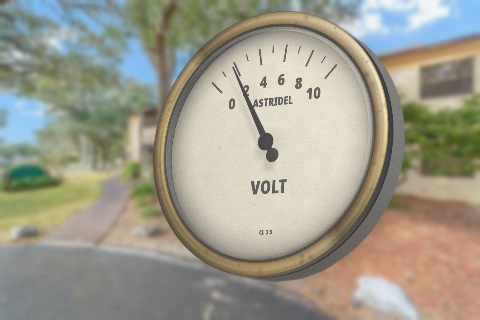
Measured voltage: 2 V
